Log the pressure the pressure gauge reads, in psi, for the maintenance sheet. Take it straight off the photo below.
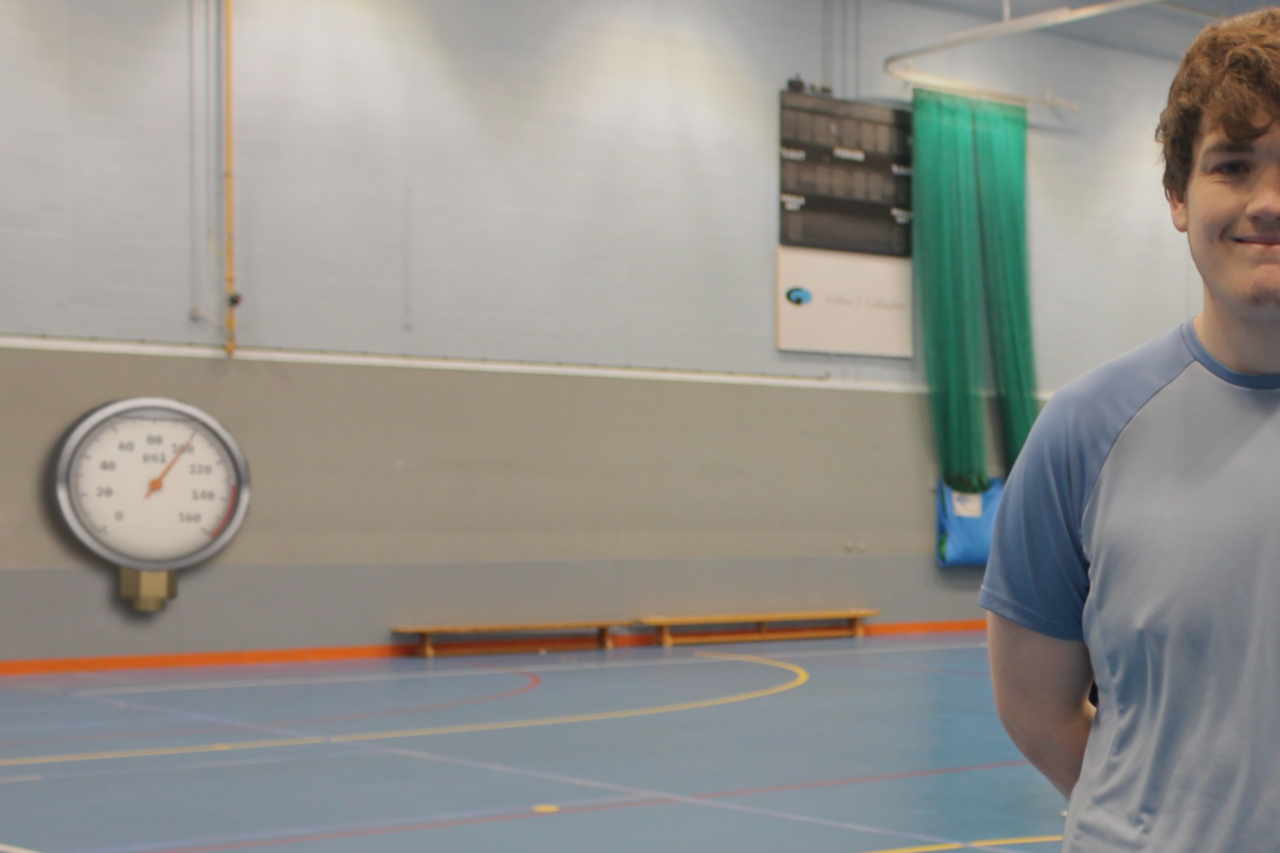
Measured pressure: 100 psi
